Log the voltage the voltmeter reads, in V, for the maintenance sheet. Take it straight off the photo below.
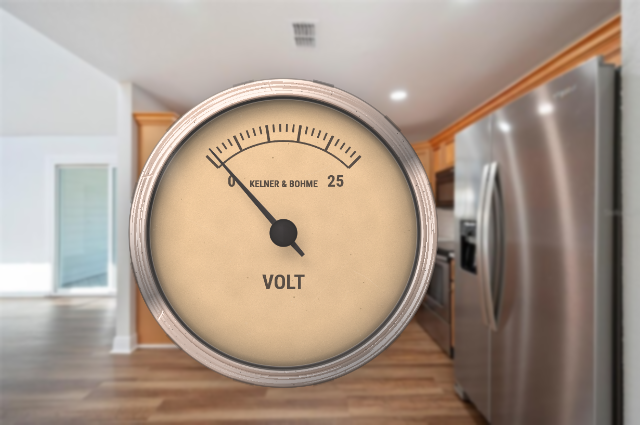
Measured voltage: 1 V
